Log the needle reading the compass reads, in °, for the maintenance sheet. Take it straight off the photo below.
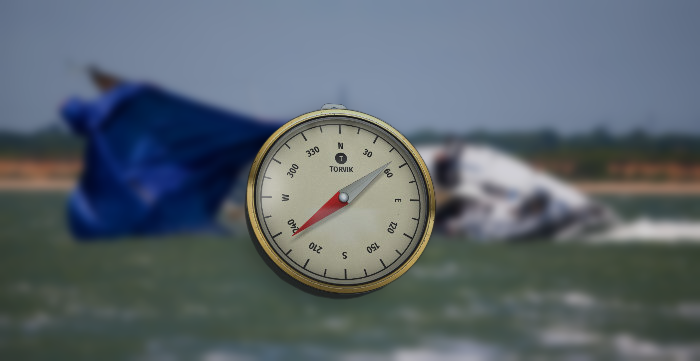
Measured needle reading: 232.5 °
